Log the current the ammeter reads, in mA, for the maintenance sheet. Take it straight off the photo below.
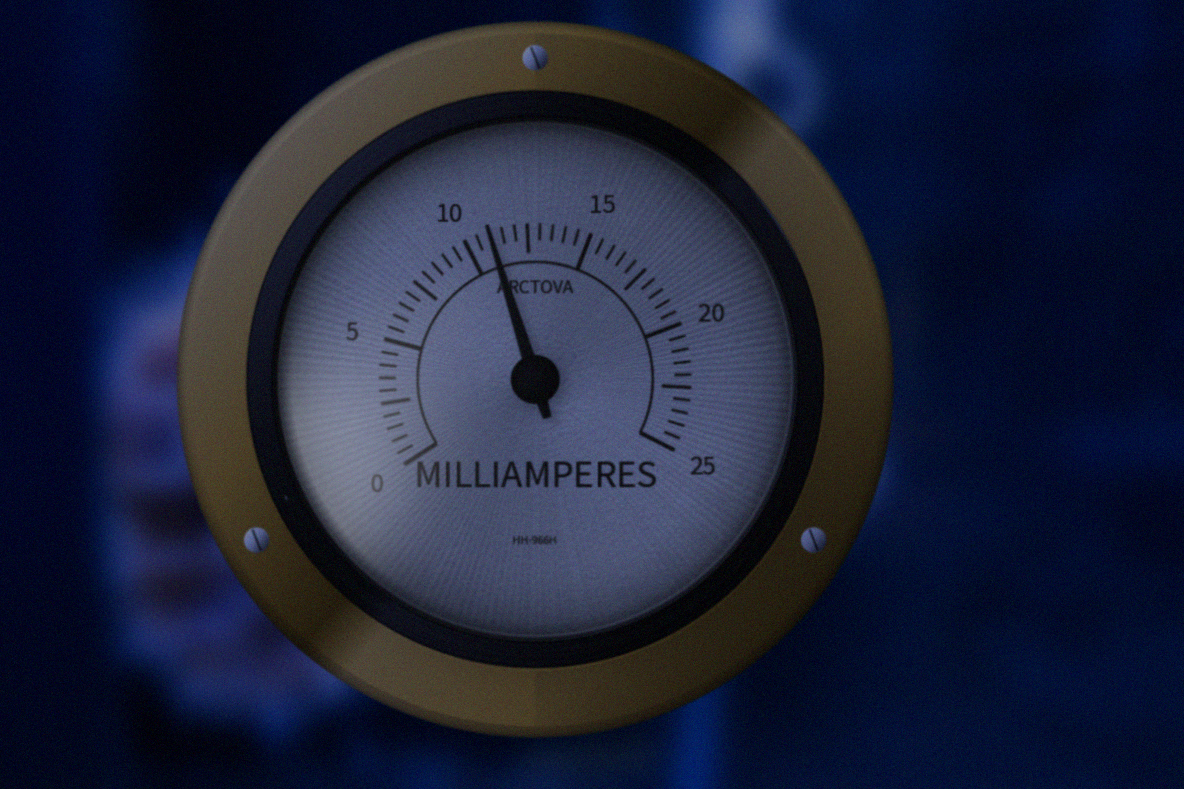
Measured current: 11 mA
